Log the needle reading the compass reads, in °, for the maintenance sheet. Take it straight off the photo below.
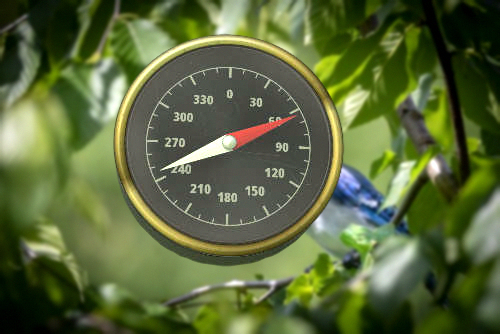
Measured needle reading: 65 °
